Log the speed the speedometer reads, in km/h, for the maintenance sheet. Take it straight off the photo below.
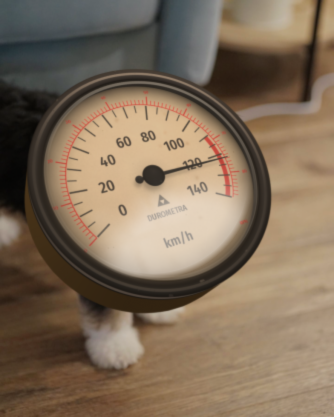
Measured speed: 122.5 km/h
